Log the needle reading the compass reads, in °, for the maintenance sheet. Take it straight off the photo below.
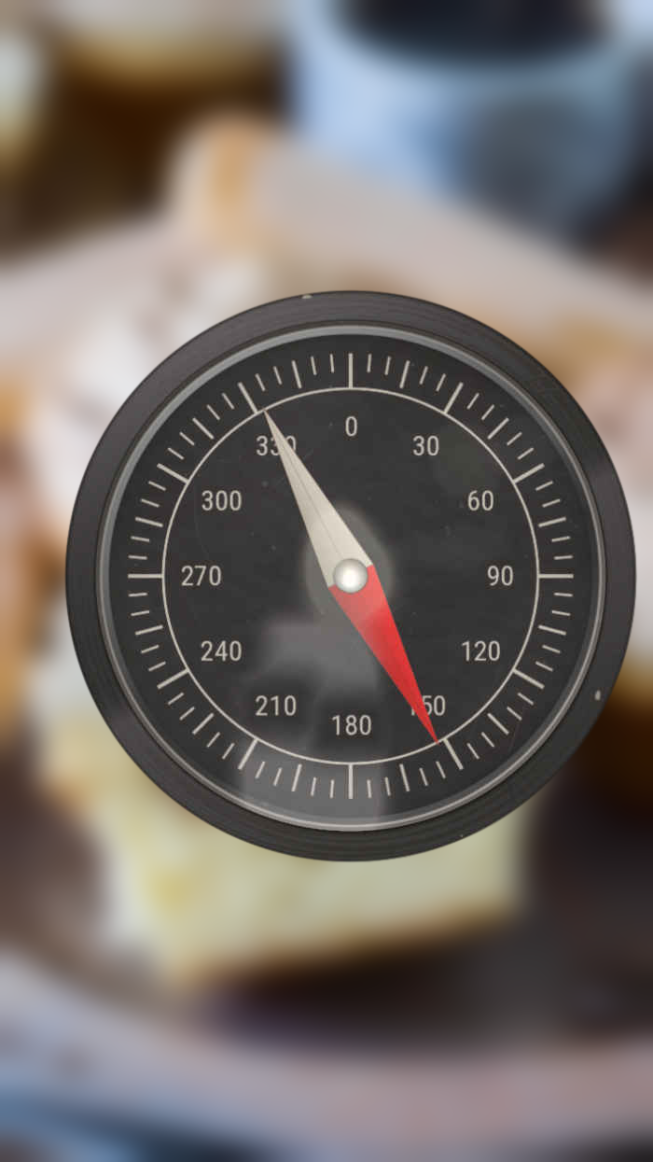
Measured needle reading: 152.5 °
